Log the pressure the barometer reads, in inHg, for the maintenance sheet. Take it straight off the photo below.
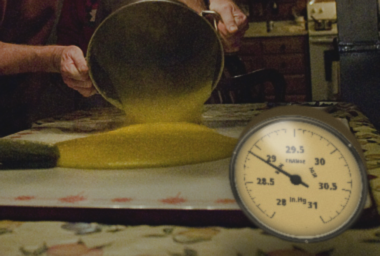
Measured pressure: 28.9 inHg
